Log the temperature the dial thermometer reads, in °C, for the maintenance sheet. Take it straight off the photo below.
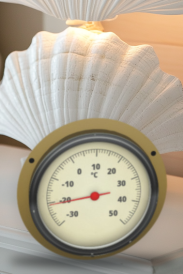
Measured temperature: -20 °C
